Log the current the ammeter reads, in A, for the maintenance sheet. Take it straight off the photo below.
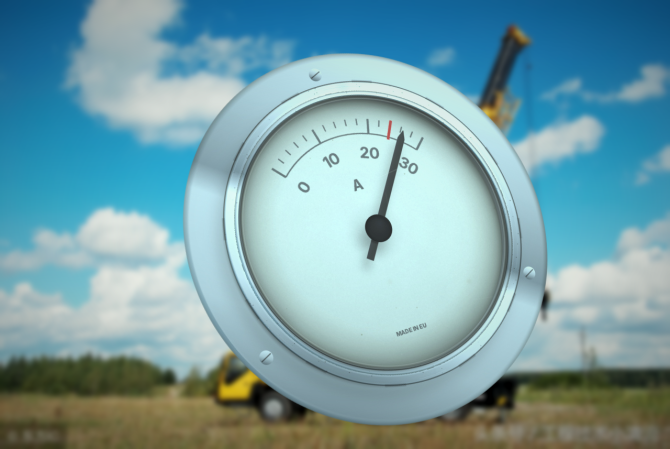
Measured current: 26 A
